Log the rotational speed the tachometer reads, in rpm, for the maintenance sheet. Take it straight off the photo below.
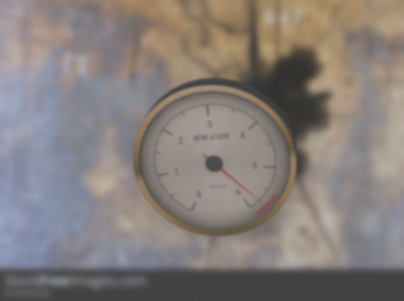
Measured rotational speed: 5750 rpm
